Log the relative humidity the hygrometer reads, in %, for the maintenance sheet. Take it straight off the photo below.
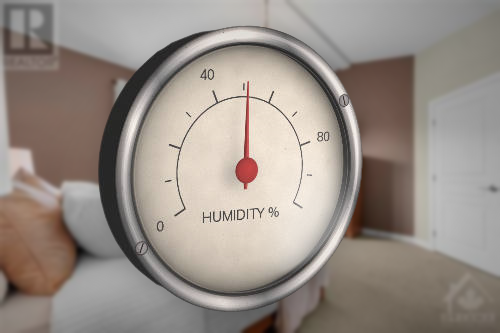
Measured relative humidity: 50 %
